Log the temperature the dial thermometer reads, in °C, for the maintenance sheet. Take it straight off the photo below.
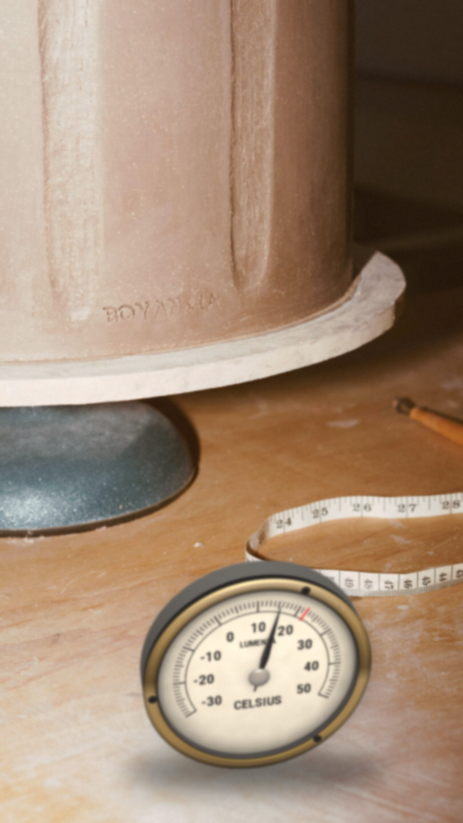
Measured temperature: 15 °C
